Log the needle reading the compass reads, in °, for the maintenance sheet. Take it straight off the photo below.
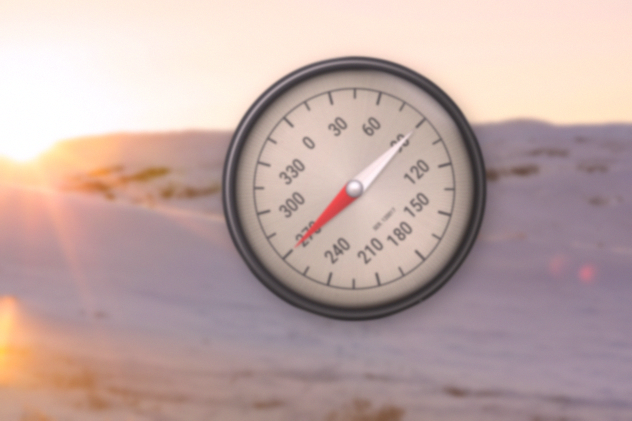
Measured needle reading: 270 °
